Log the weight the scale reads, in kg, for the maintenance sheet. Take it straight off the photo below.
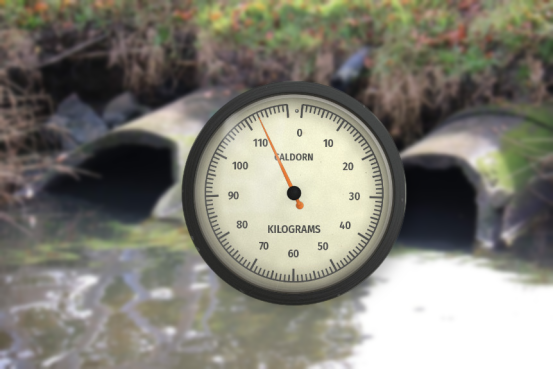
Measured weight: 113 kg
